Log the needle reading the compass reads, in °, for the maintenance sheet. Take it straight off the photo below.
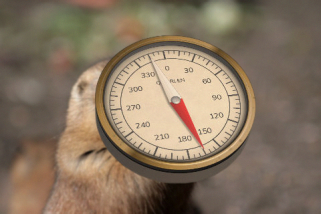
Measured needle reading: 165 °
